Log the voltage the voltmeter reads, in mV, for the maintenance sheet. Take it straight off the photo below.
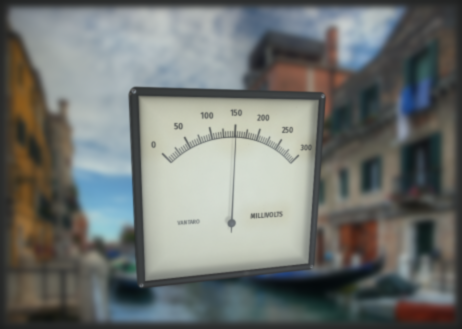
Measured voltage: 150 mV
